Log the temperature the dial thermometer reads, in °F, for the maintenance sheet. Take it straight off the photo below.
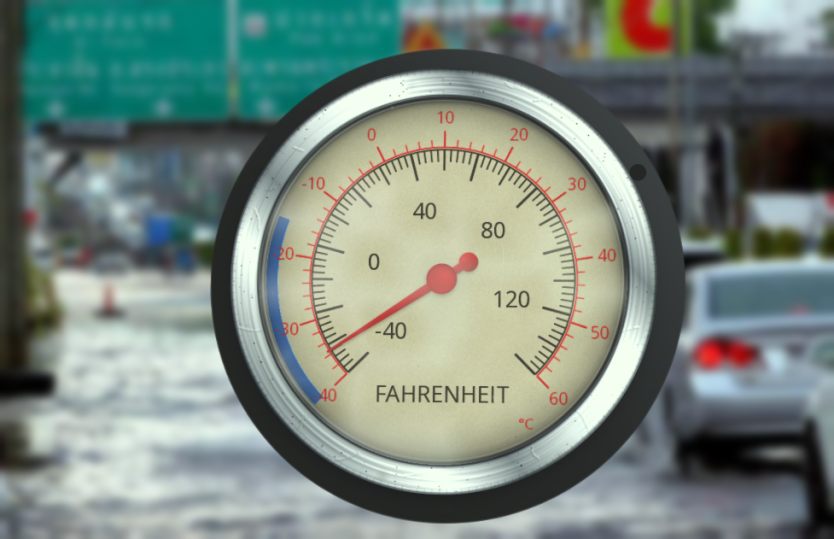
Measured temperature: -32 °F
